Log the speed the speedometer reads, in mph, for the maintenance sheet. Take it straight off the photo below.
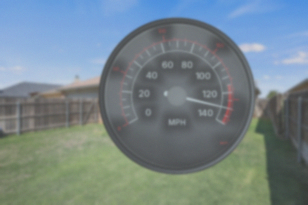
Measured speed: 130 mph
